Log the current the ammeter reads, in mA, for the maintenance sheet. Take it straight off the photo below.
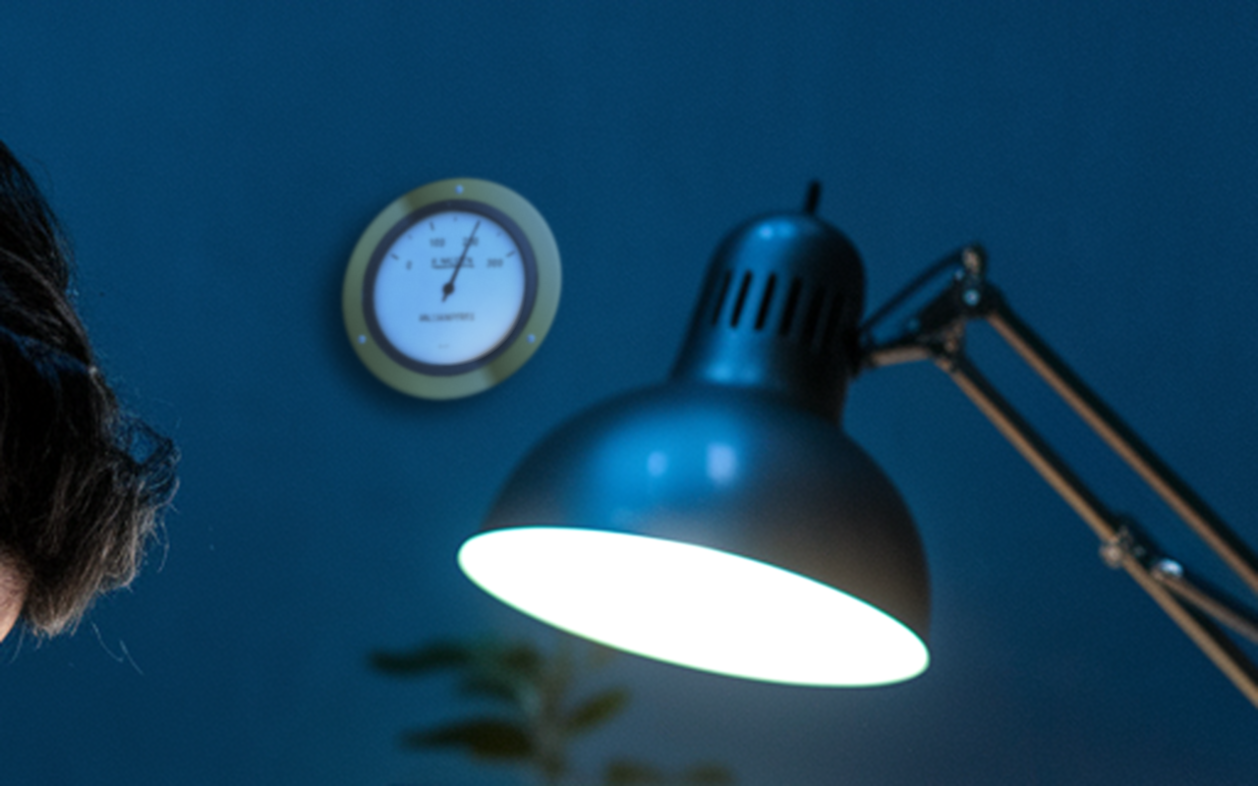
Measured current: 200 mA
